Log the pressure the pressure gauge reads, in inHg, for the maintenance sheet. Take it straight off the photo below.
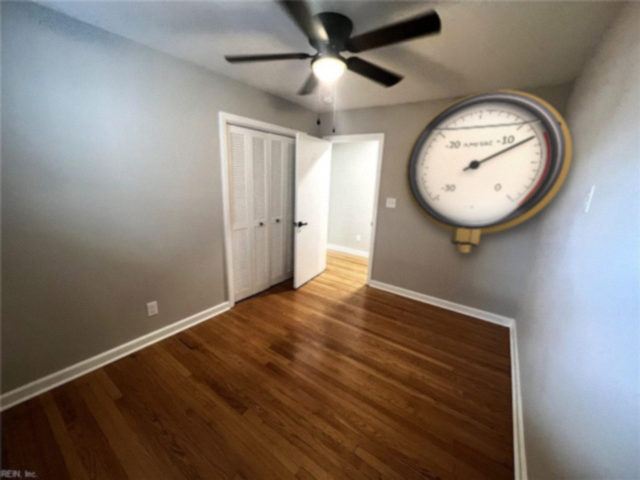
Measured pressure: -8 inHg
